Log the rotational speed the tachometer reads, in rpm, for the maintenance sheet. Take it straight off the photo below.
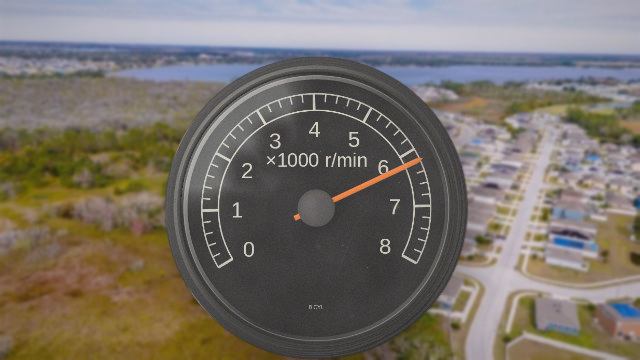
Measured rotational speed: 6200 rpm
